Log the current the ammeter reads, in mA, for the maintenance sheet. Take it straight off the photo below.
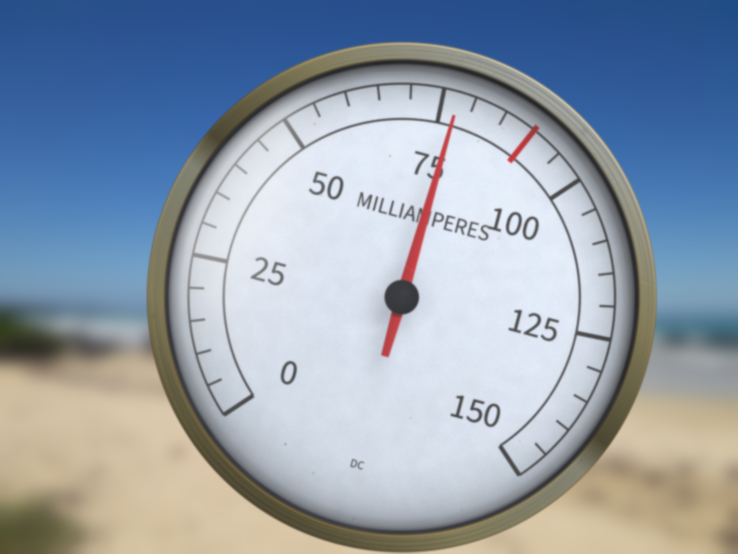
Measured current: 77.5 mA
